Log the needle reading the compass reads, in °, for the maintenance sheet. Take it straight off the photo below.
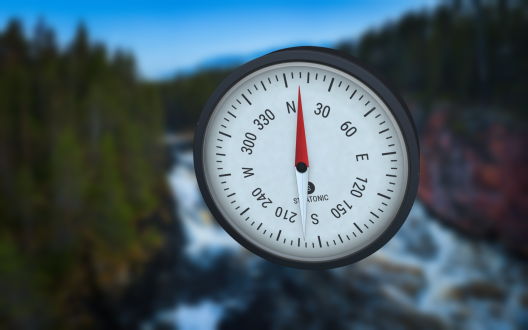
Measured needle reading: 10 °
